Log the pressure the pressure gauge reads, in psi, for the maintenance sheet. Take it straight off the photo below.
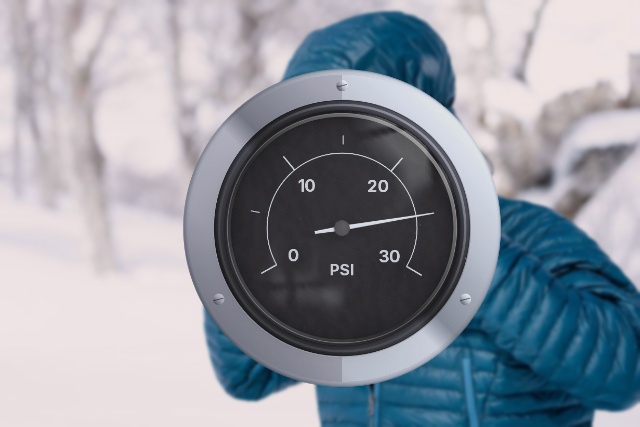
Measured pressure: 25 psi
